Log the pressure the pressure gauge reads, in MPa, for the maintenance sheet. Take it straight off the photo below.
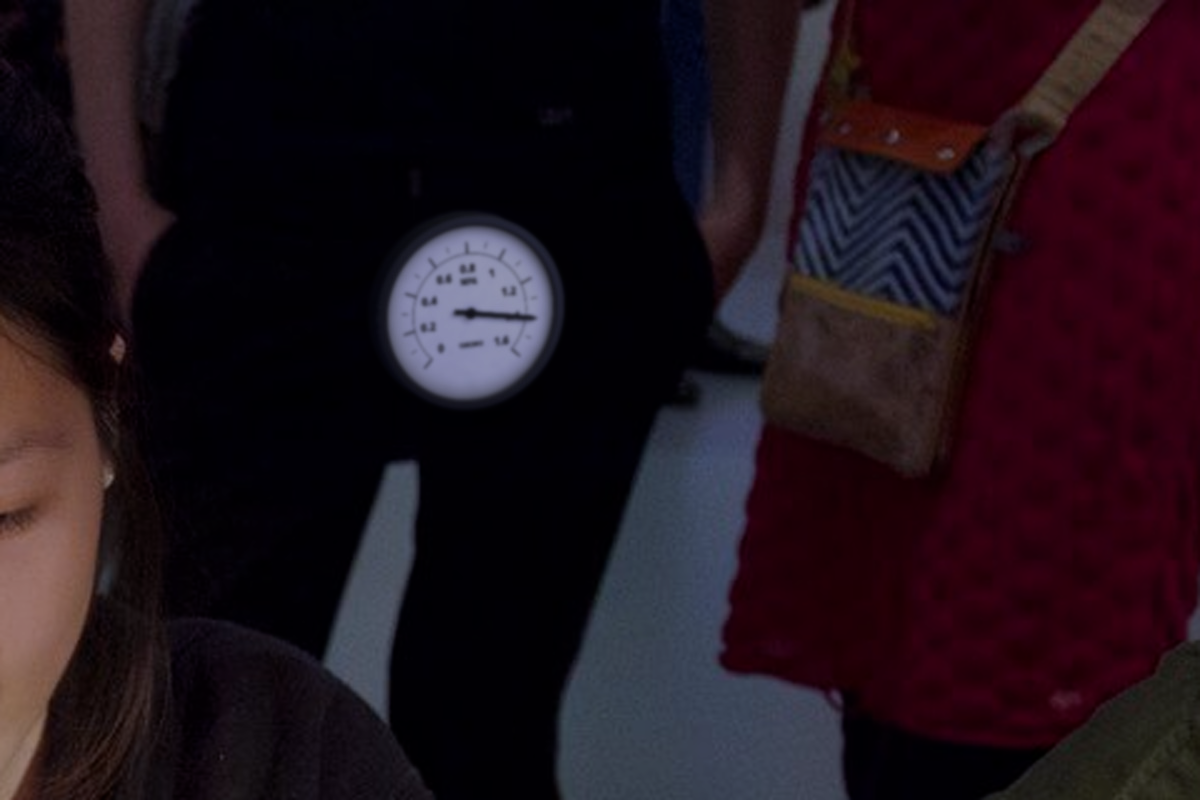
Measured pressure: 1.4 MPa
